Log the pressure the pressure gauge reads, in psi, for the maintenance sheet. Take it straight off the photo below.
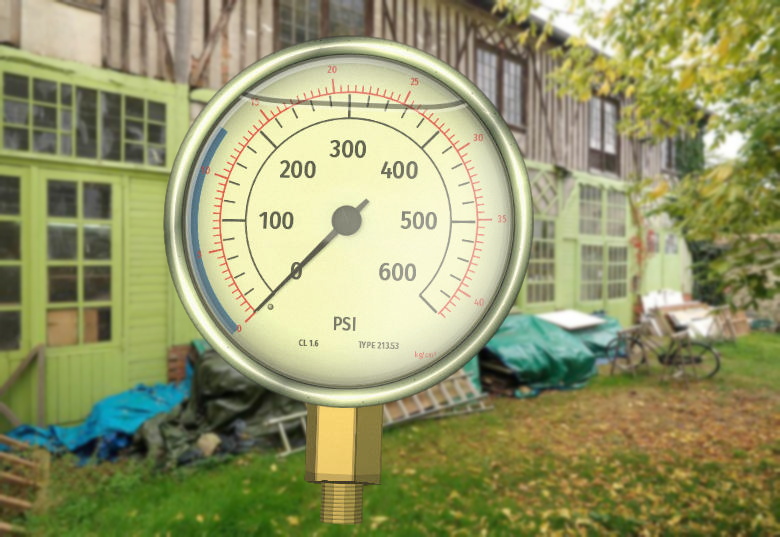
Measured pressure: 0 psi
